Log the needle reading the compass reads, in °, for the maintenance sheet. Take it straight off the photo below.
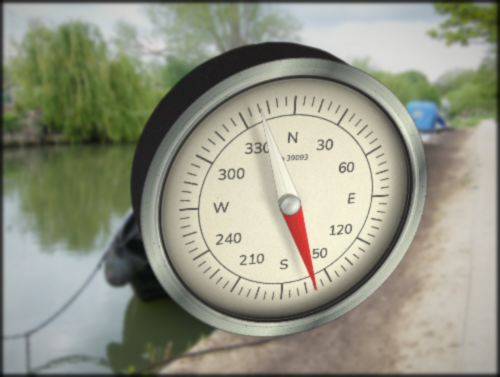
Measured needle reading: 160 °
